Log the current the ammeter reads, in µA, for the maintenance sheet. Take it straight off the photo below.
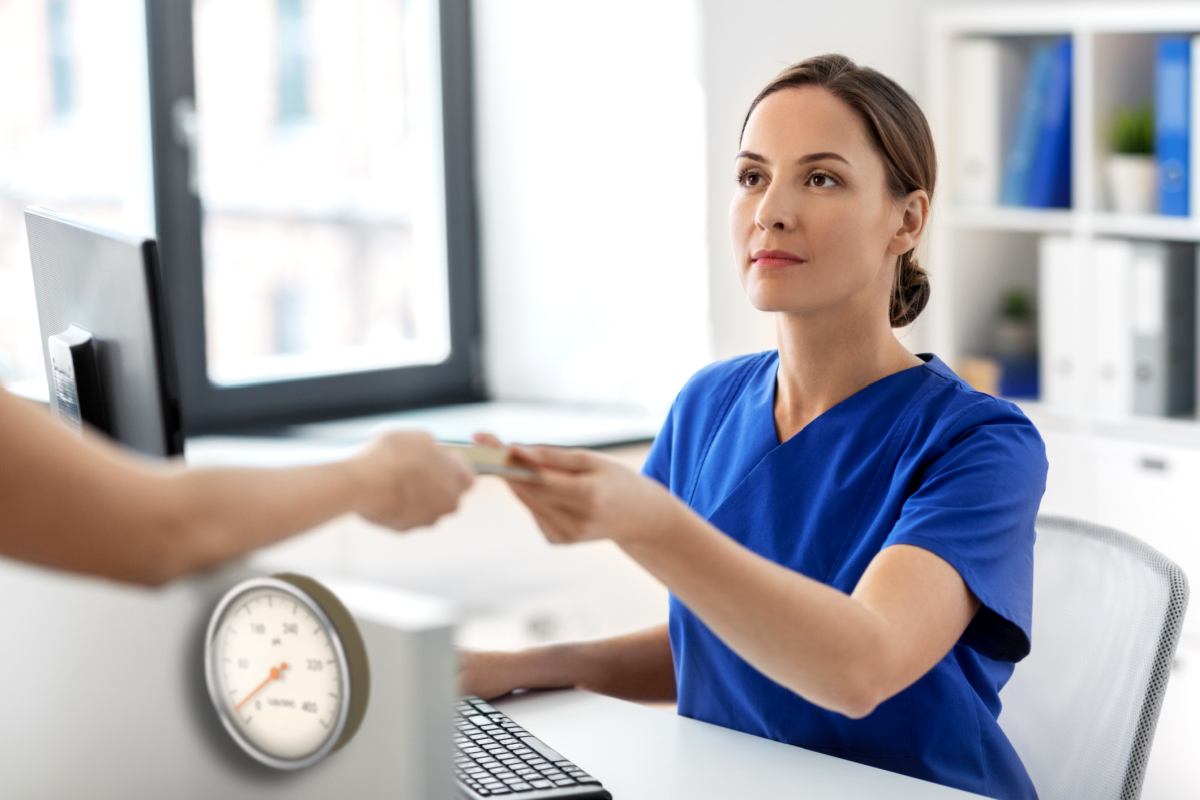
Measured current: 20 µA
